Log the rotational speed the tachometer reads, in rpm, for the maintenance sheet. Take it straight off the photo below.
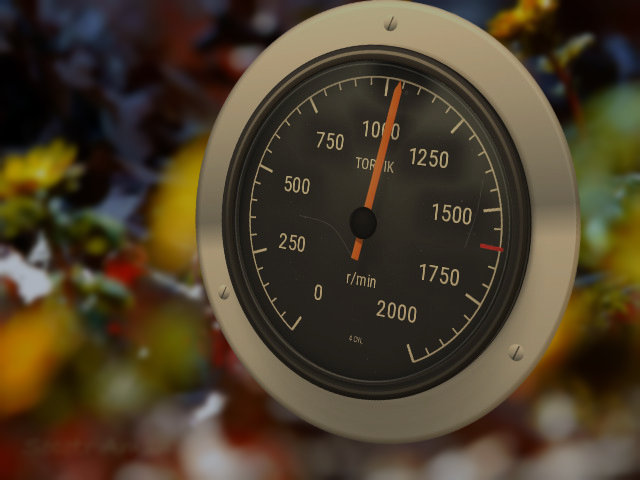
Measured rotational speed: 1050 rpm
